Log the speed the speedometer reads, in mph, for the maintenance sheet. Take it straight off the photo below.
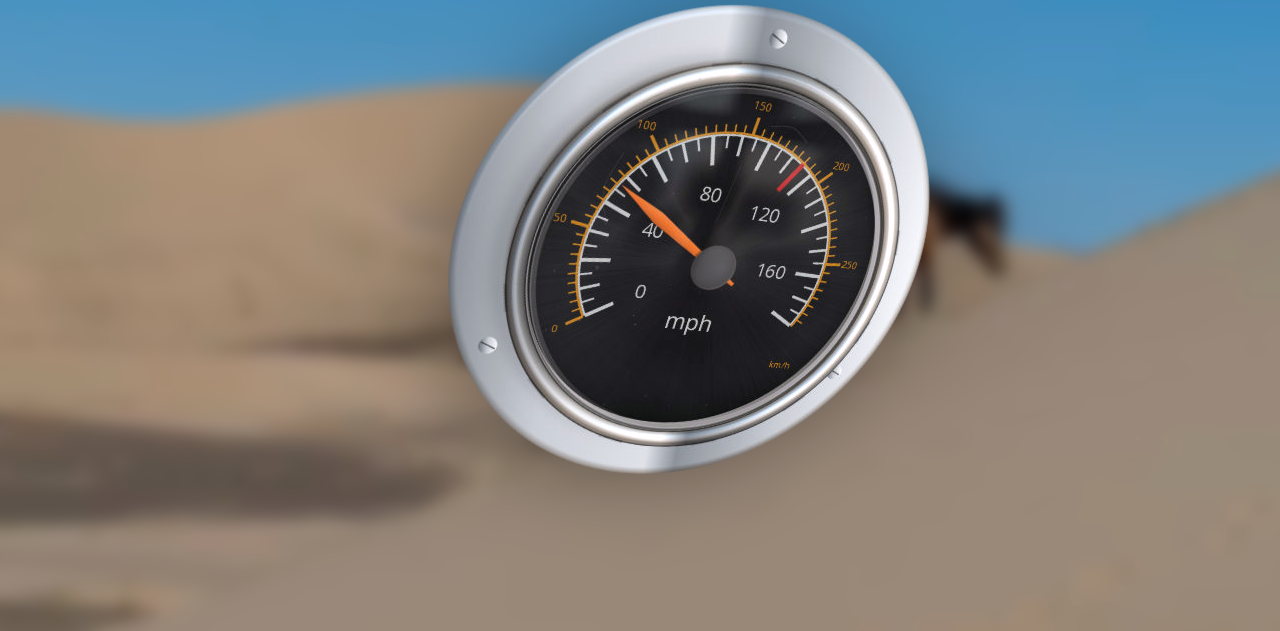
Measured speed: 47.5 mph
